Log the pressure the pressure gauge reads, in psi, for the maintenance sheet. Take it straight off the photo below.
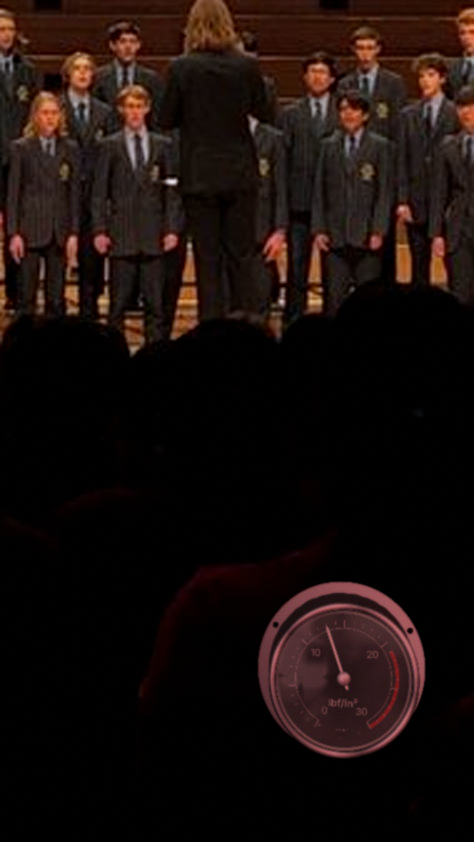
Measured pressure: 13 psi
